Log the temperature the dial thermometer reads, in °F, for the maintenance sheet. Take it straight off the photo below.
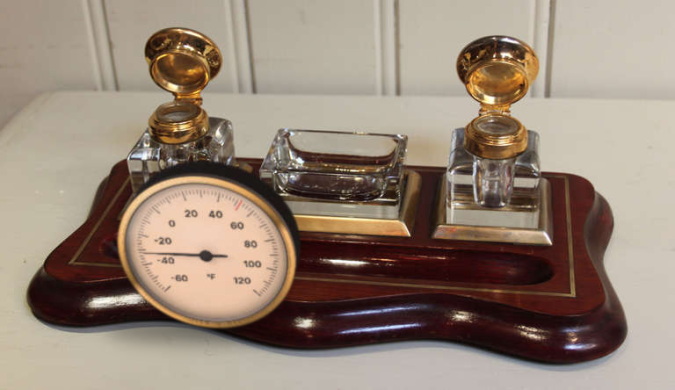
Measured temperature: -30 °F
